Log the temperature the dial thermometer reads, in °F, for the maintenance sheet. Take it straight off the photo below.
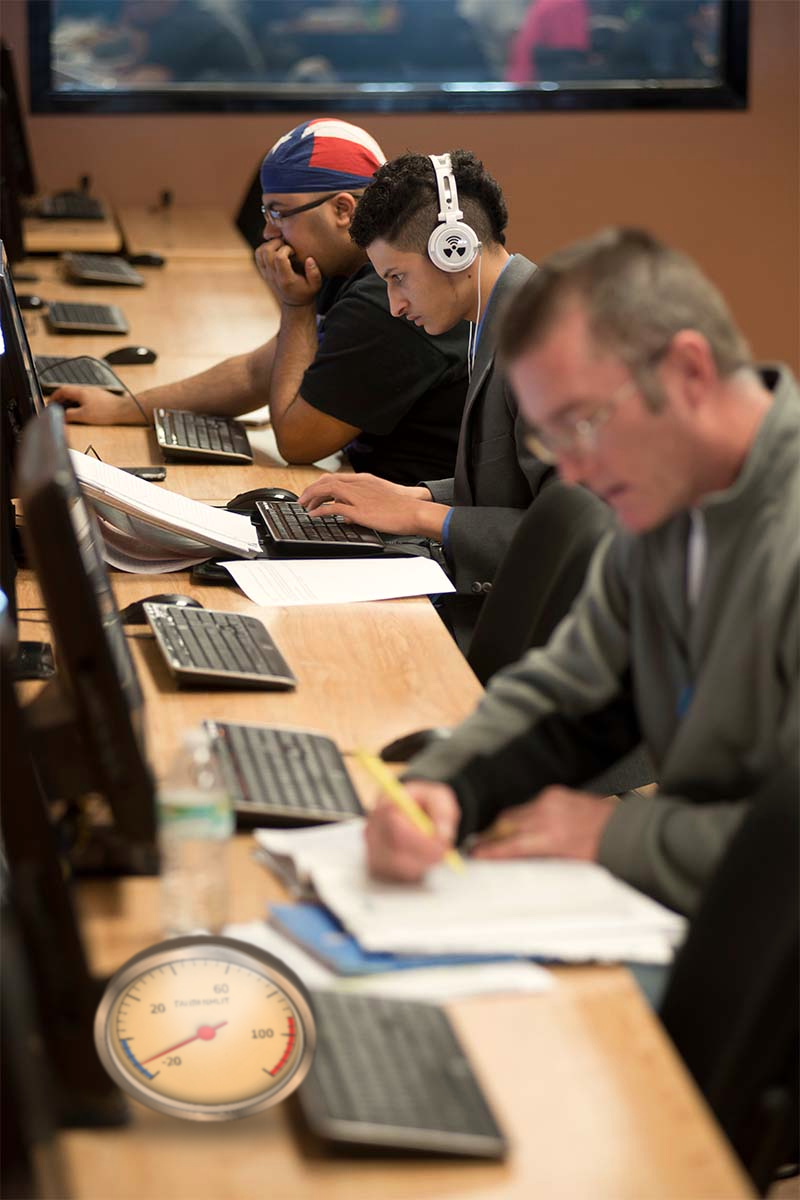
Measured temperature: -12 °F
